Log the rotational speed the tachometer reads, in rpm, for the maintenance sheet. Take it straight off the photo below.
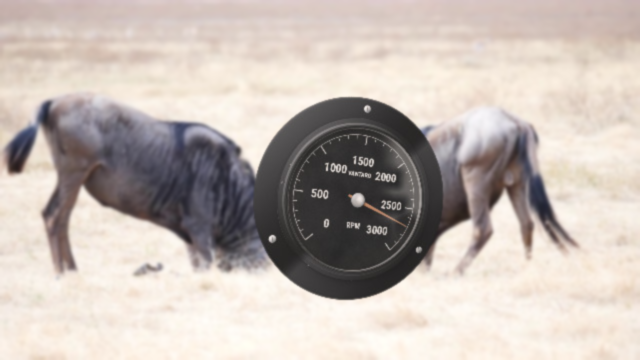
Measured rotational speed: 2700 rpm
